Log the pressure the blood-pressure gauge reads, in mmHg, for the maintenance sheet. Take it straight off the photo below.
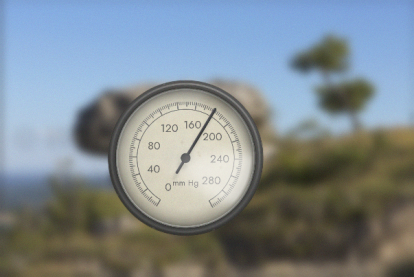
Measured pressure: 180 mmHg
